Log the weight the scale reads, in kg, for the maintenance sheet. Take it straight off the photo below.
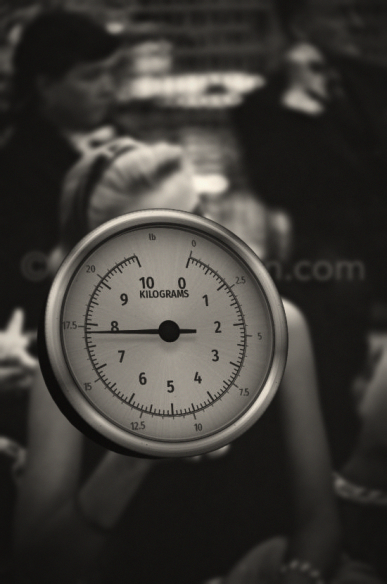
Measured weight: 7.8 kg
